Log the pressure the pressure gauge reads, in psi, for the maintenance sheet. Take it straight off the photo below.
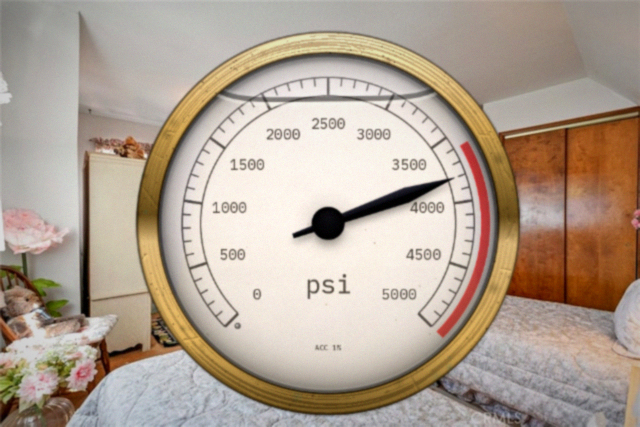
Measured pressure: 3800 psi
